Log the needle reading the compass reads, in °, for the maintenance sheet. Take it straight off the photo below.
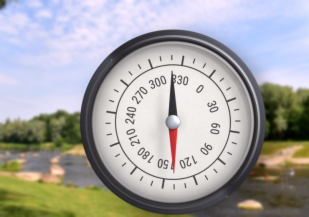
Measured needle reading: 140 °
